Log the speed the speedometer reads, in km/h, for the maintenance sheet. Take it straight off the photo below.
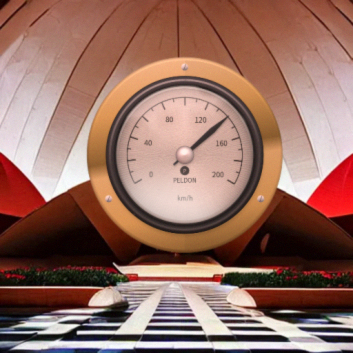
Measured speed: 140 km/h
